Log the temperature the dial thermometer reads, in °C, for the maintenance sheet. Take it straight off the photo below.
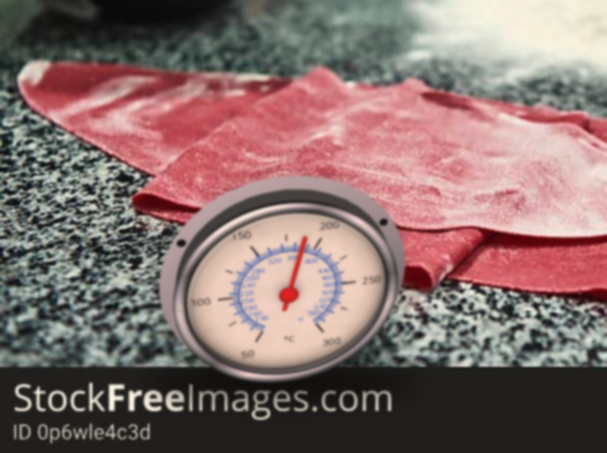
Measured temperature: 187.5 °C
